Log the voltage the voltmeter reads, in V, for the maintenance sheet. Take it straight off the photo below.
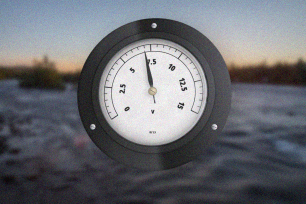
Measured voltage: 7 V
